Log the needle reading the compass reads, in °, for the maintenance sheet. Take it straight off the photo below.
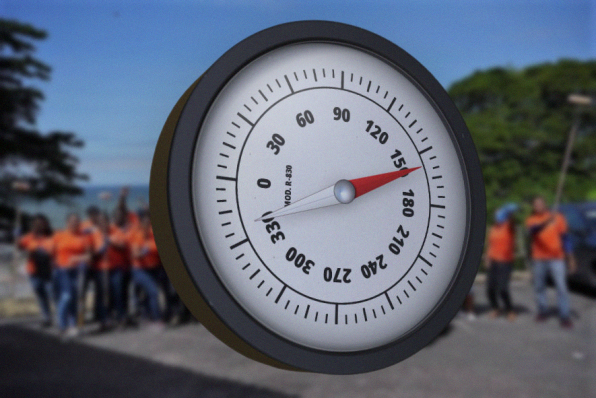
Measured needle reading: 157.5 °
